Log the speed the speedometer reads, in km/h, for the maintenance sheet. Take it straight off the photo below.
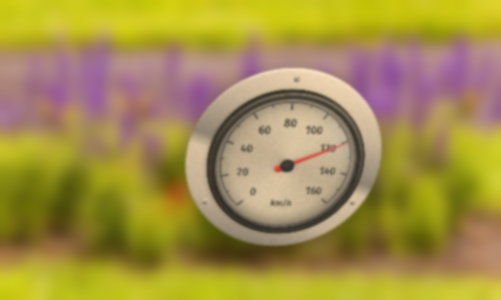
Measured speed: 120 km/h
